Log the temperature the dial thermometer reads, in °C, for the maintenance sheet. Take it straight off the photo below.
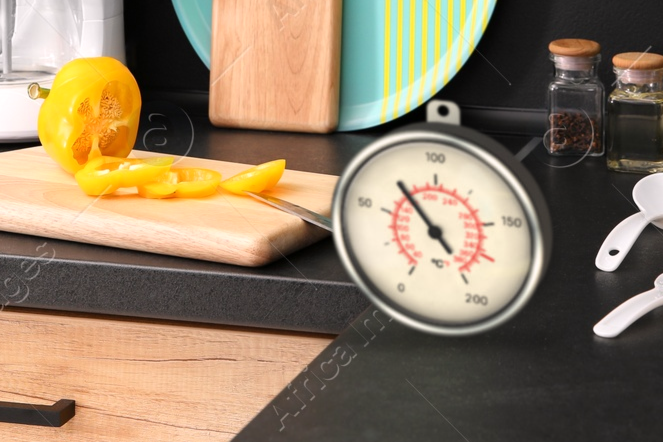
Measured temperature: 75 °C
